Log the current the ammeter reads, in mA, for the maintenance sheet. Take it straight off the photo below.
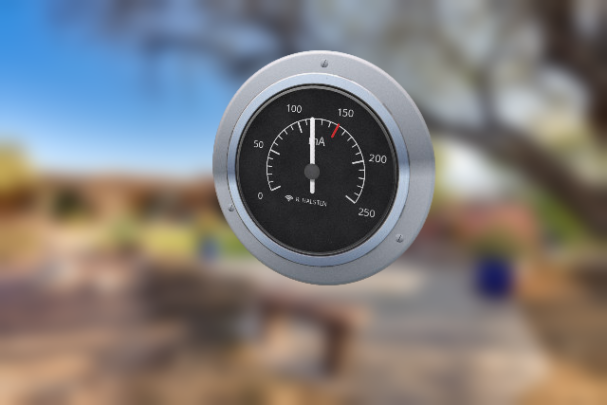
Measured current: 120 mA
